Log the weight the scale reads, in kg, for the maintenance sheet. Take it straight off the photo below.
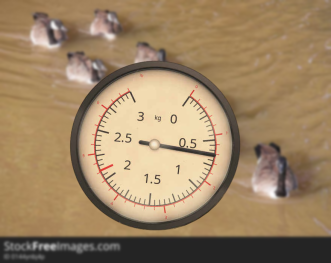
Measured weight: 0.65 kg
